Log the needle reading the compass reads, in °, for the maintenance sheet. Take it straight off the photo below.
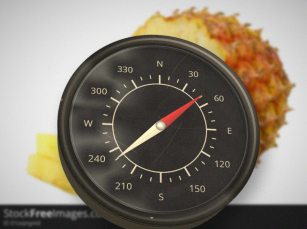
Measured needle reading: 50 °
